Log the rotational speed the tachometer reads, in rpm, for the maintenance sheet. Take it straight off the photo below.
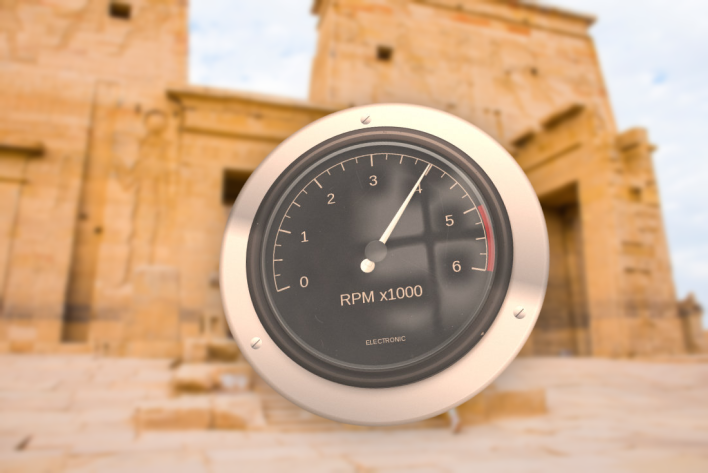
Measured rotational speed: 4000 rpm
